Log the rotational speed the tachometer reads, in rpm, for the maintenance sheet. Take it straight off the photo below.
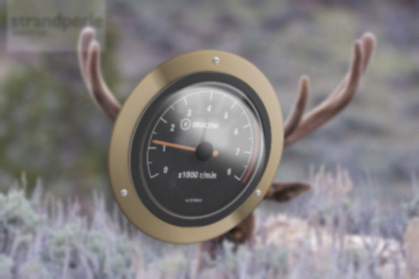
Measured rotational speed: 1250 rpm
